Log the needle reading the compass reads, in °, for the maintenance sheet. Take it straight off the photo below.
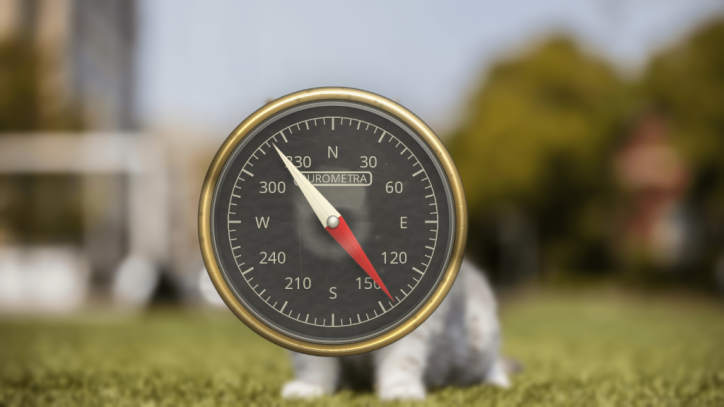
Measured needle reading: 142.5 °
